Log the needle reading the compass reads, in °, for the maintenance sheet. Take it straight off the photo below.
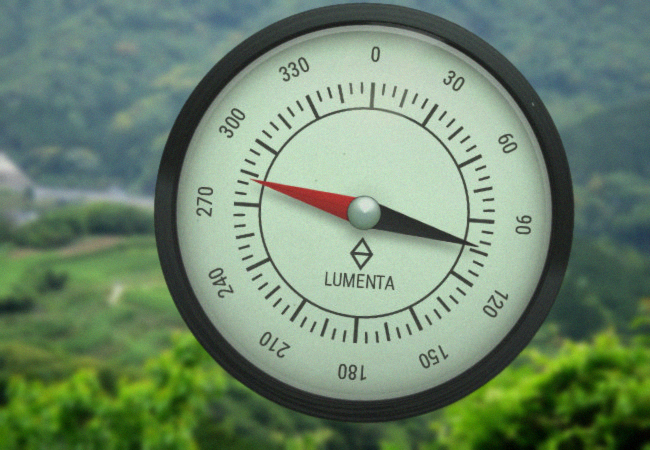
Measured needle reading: 282.5 °
